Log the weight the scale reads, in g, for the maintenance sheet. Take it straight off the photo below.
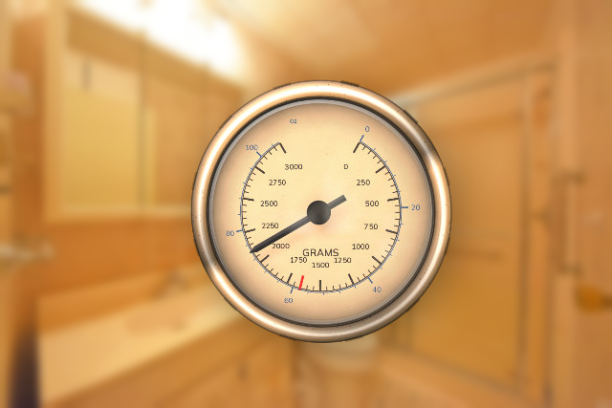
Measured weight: 2100 g
